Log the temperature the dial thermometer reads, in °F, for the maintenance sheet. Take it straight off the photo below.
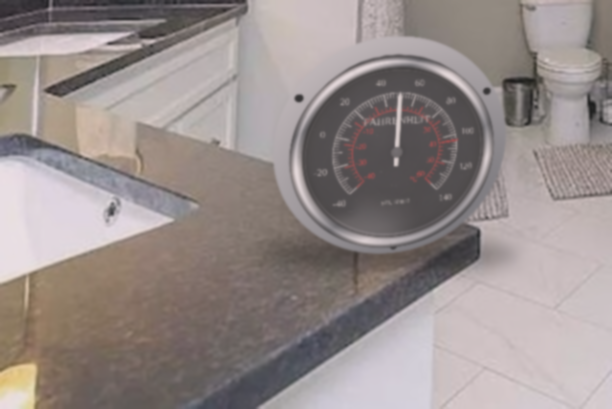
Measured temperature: 50 °F
